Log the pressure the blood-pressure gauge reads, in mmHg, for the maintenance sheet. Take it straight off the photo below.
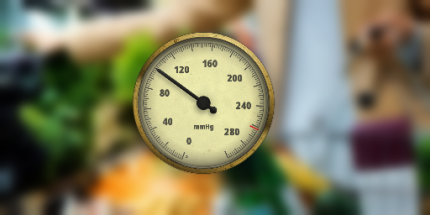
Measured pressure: 100 mmHg
